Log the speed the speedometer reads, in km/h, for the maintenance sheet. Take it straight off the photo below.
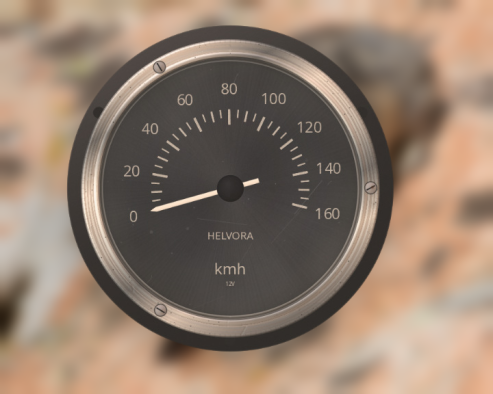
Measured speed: 0 km/h
